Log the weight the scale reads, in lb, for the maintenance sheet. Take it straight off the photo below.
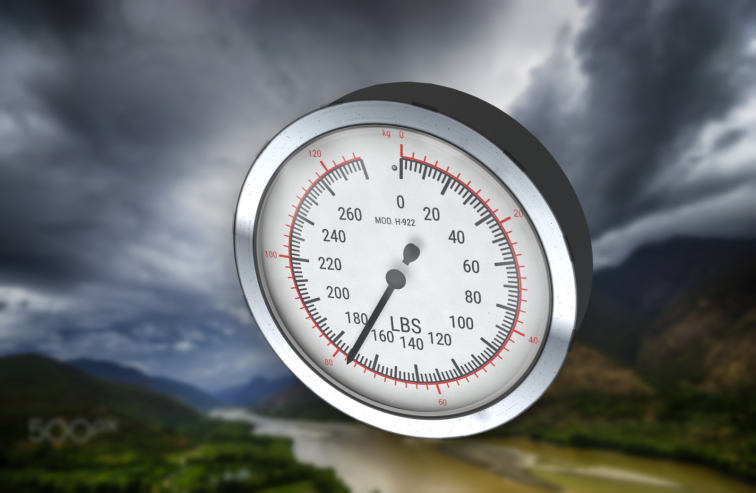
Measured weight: 170 lb
